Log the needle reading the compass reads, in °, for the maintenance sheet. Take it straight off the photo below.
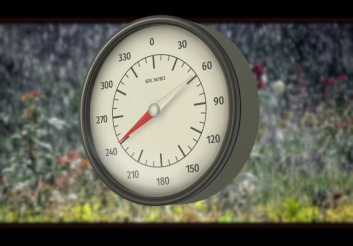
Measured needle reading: 240 °
